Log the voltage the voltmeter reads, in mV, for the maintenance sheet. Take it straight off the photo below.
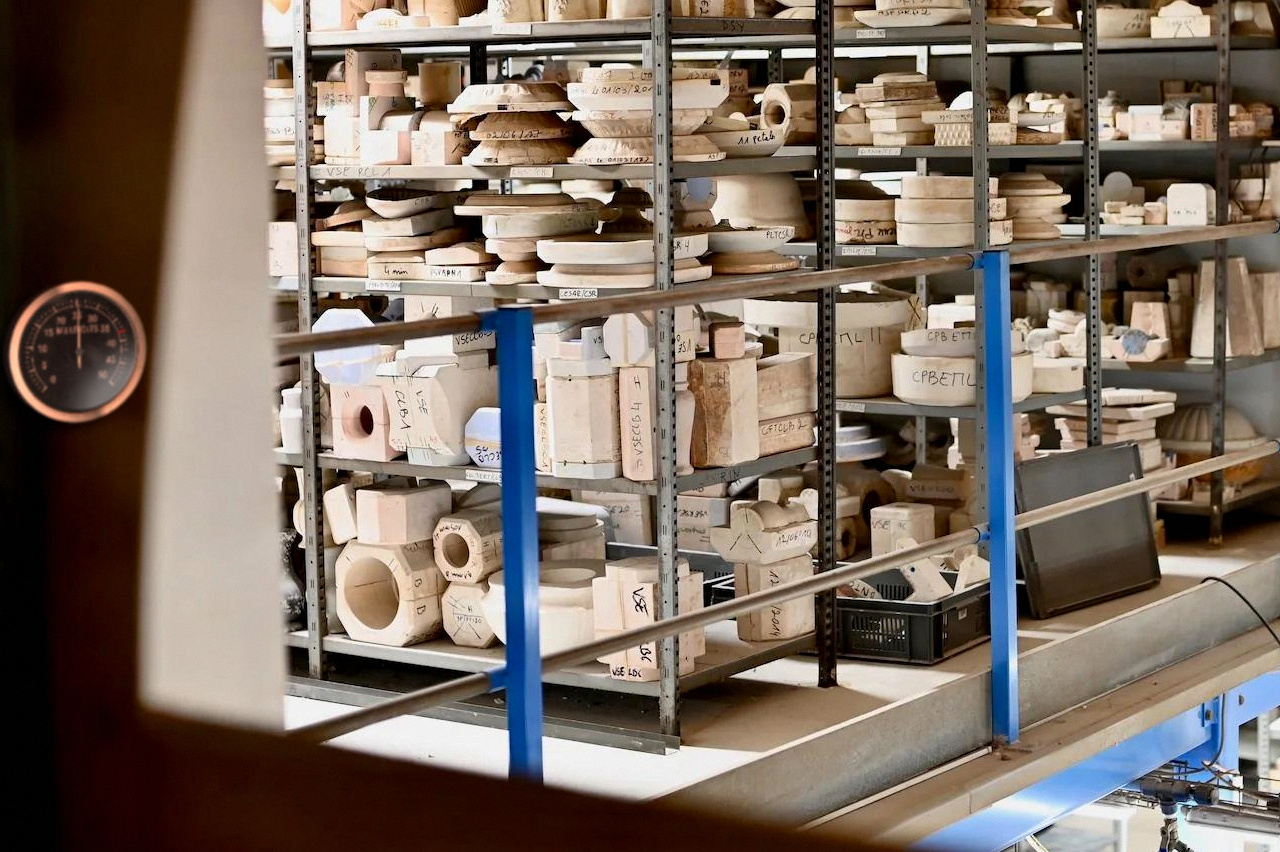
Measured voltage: 25 mV
